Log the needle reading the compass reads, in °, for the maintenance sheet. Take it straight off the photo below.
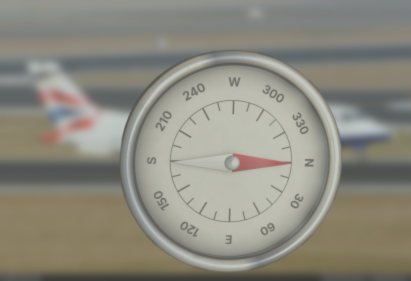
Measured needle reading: 0 °
